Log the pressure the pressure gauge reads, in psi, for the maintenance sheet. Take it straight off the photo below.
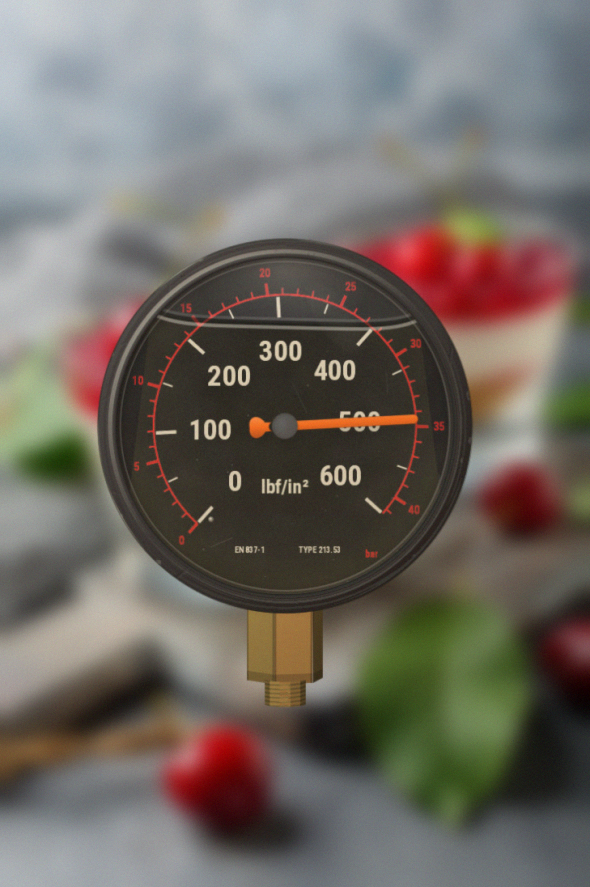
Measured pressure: 500 psi
